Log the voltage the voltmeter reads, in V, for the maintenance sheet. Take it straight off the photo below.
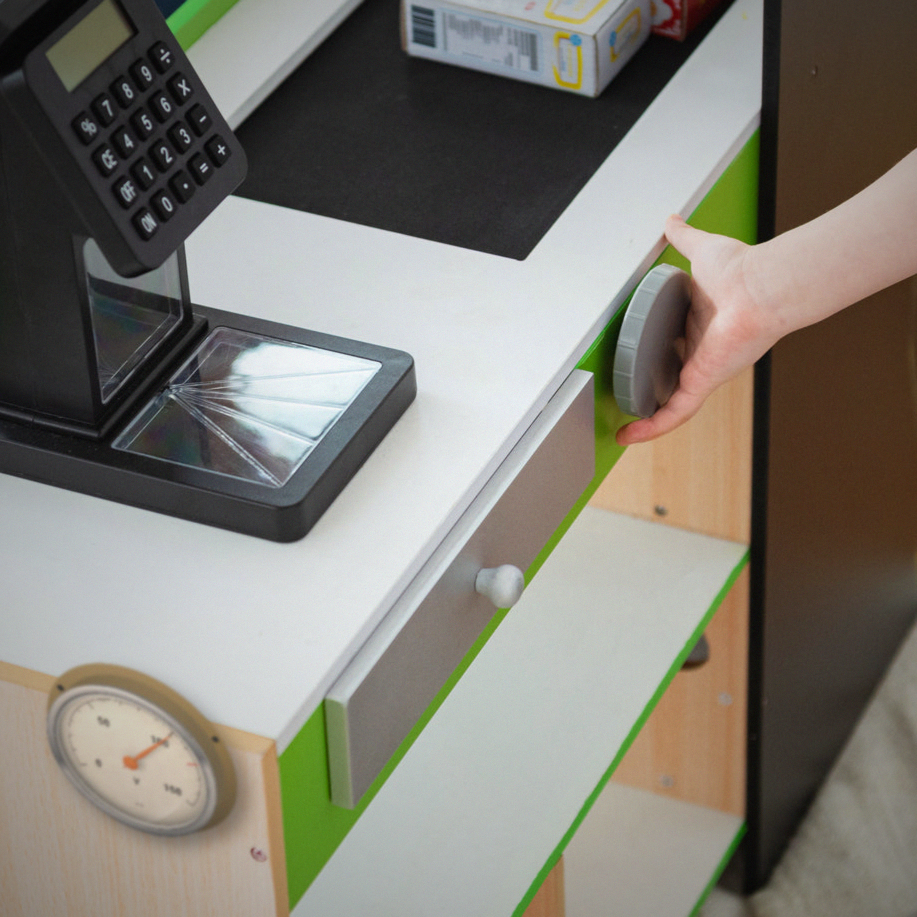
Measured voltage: 100 V
